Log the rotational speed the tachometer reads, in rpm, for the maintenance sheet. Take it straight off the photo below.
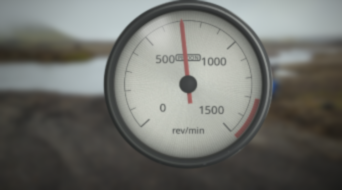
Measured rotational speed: 700 rpm
